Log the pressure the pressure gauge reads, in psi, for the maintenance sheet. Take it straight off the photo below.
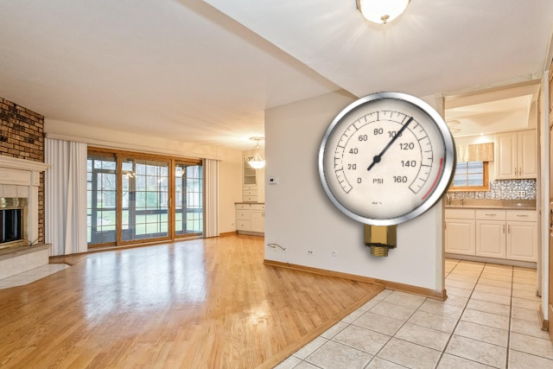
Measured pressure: 105 psi
